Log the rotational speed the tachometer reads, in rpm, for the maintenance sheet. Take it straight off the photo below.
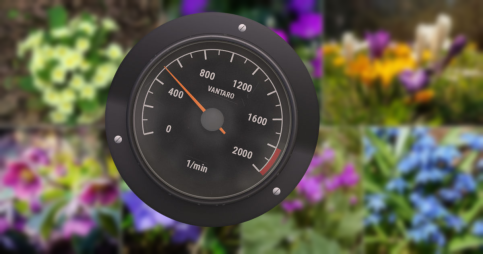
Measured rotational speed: 500 rpm
